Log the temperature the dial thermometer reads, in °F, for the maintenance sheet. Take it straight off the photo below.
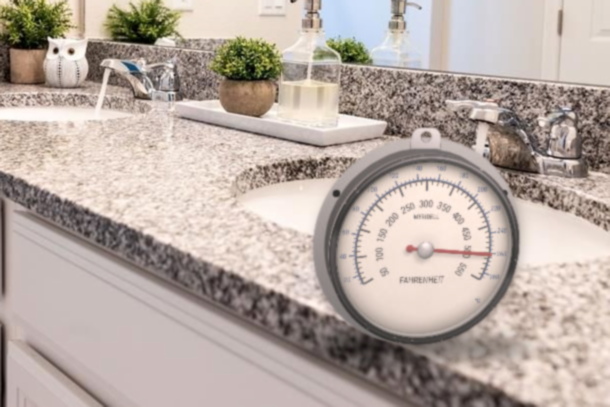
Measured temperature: 500 °F
